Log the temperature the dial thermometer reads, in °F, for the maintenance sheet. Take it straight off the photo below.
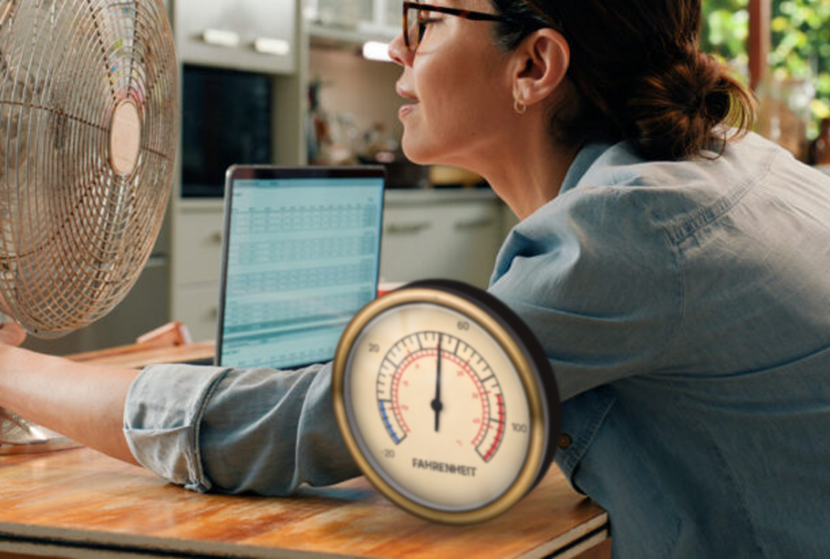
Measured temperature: 52 °F
